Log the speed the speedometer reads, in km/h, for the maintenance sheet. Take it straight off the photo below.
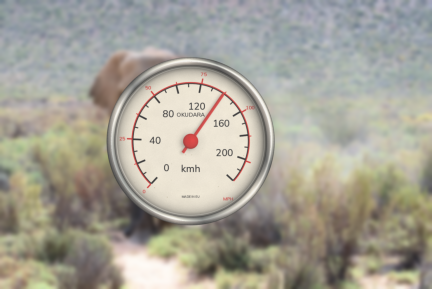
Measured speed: 140 km/h
